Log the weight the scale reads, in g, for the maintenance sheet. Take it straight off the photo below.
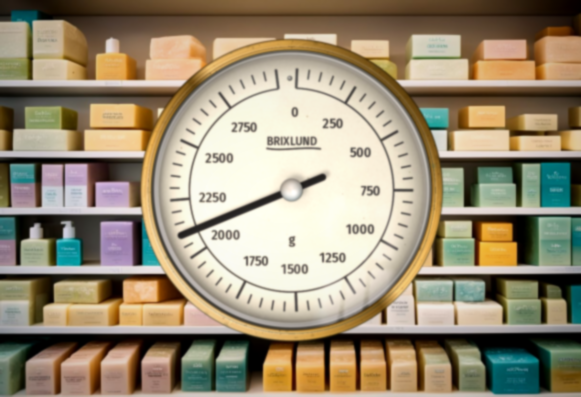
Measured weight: 2100 g
